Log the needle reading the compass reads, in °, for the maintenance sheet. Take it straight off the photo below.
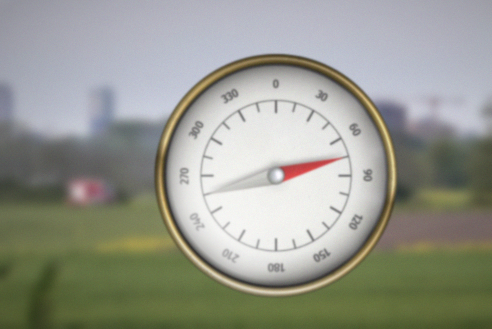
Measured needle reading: 75 °
